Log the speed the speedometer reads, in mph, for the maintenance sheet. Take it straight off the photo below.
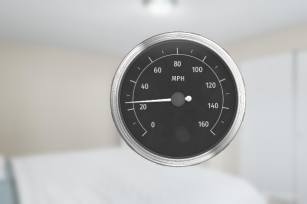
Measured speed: 25 mph
